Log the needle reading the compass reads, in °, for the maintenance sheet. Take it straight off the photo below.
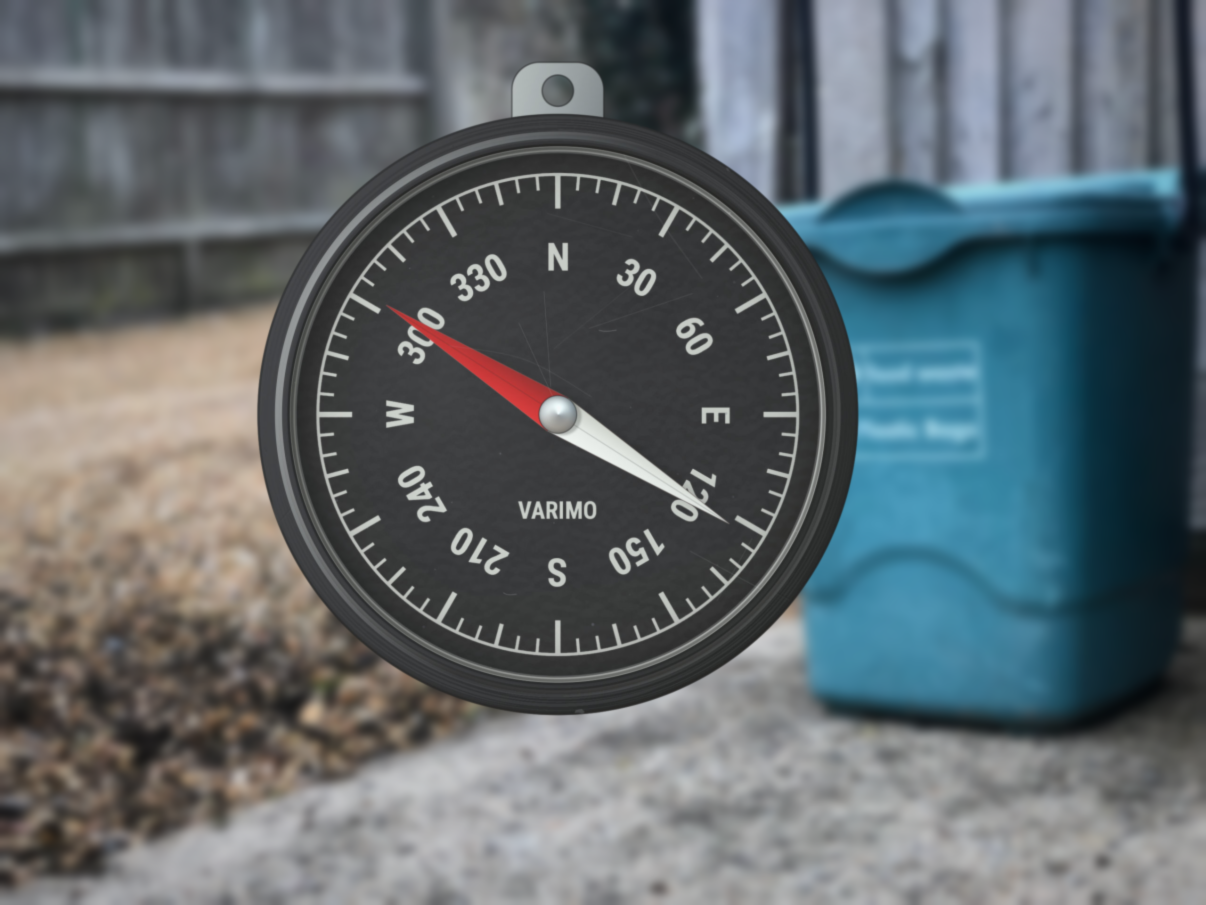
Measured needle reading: 302.5 °
